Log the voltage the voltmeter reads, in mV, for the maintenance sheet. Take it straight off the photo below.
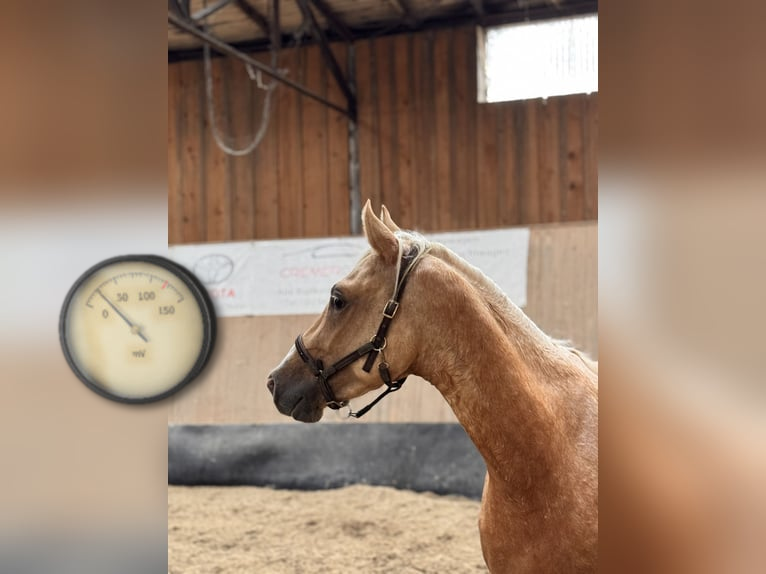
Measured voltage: 25 mV
